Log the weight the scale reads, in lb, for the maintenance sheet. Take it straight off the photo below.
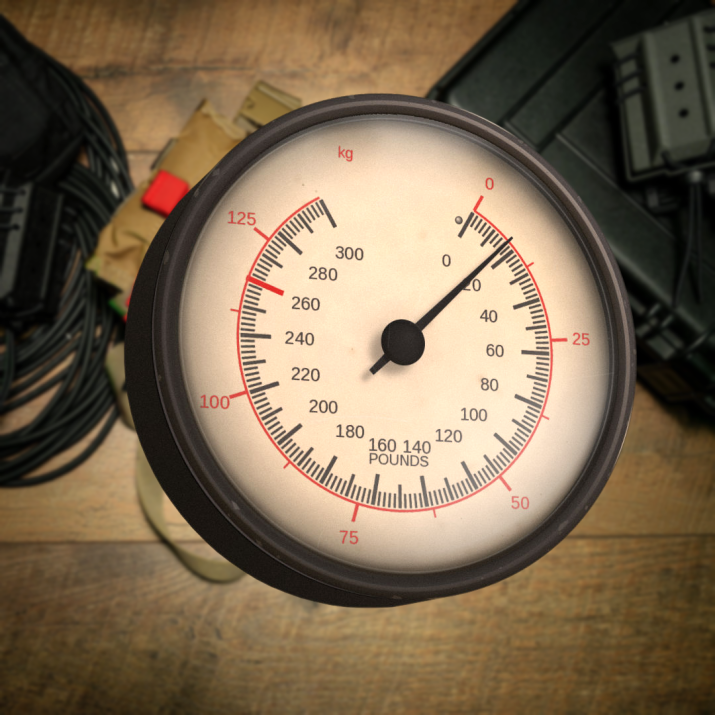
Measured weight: 16 lb
